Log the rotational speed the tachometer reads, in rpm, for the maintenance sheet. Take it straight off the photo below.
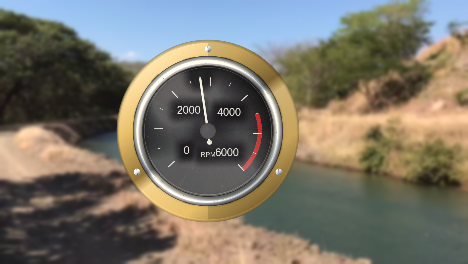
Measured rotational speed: 2750 rpm
